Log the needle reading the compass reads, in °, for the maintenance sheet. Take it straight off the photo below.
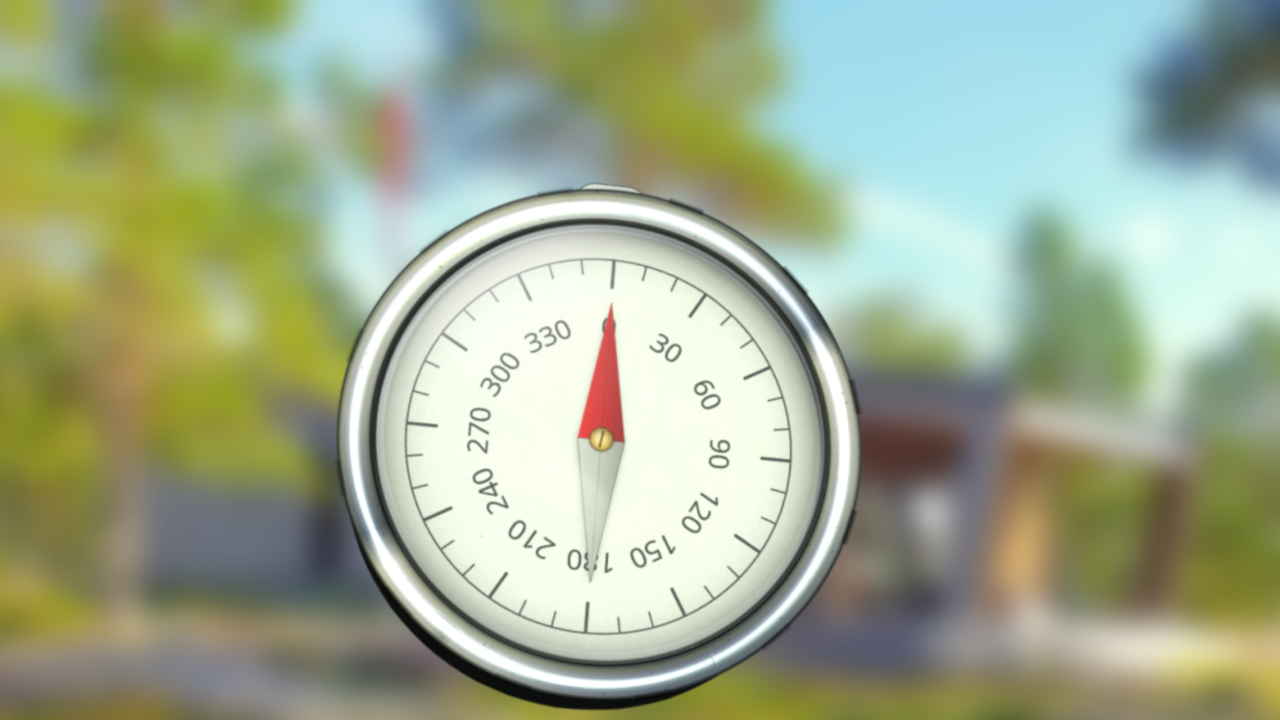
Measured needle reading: 0 °
